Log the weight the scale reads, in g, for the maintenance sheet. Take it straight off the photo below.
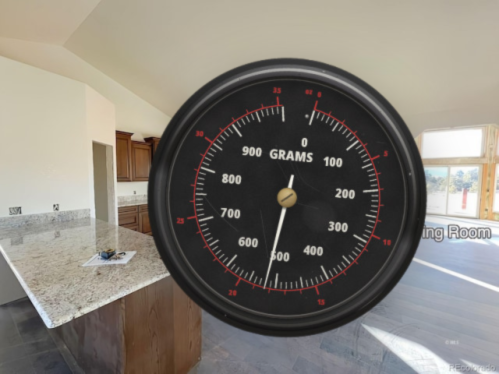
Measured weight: 520 g
